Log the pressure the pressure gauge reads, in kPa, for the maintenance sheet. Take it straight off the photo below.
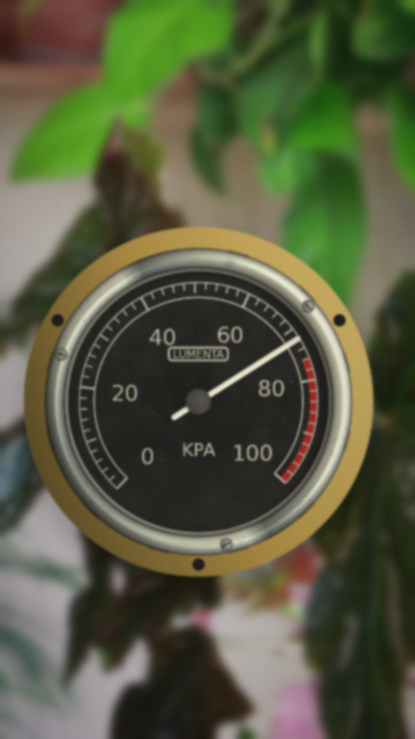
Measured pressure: 72 kPa
